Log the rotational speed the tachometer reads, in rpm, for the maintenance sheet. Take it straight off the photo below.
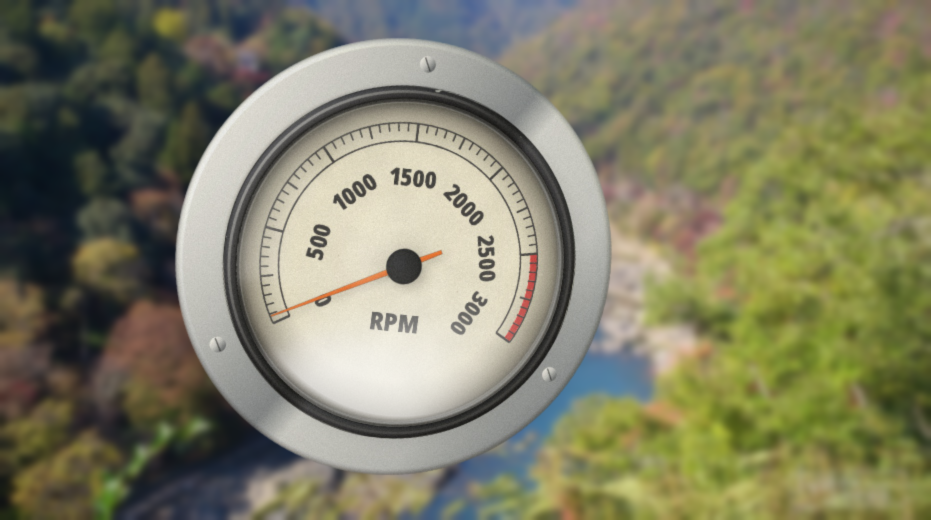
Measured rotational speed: 50 rpm
